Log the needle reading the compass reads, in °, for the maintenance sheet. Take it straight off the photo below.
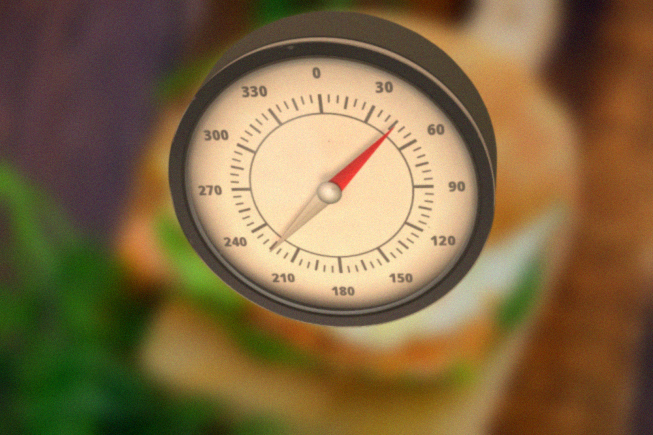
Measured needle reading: 45 °
